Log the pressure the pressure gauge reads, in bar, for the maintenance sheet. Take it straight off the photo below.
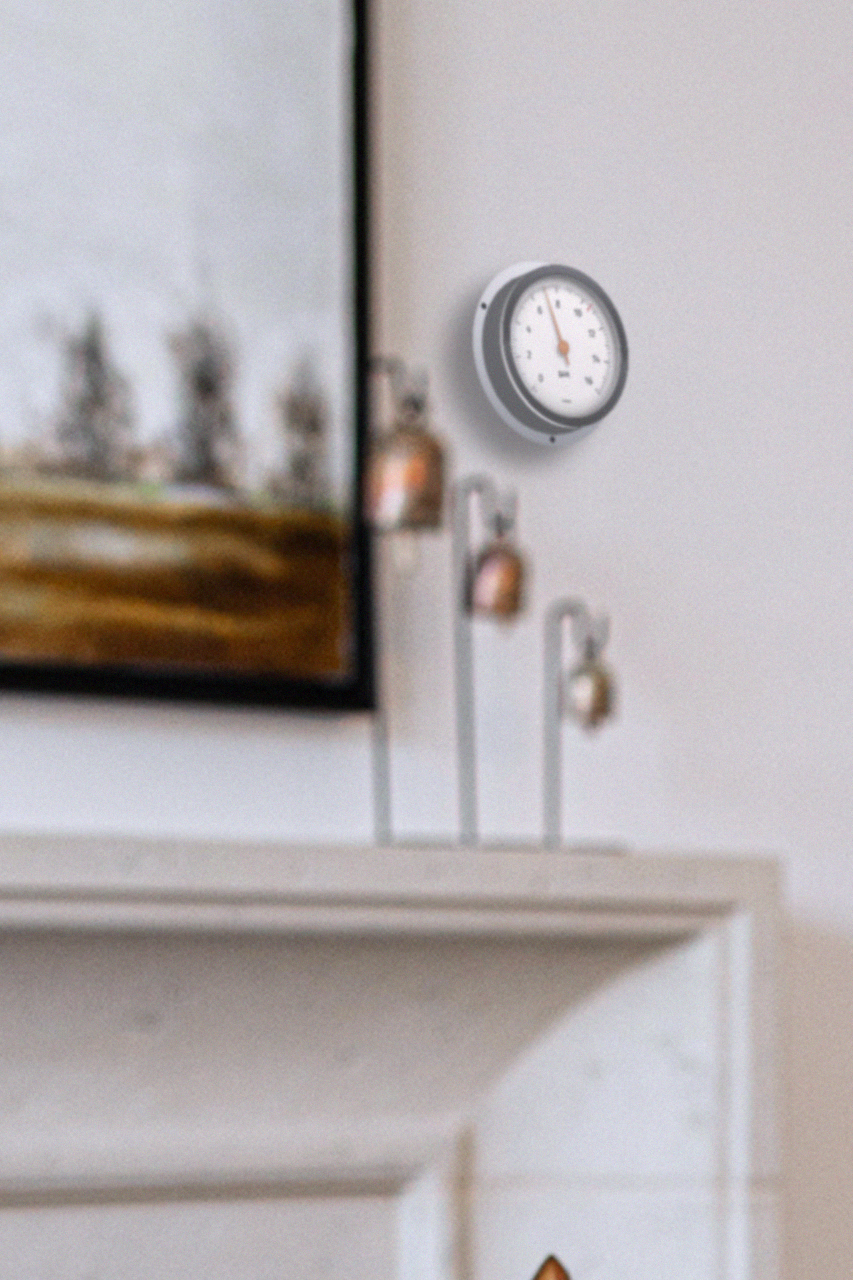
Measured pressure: 7 bar
